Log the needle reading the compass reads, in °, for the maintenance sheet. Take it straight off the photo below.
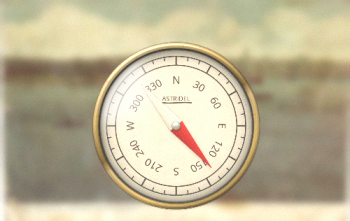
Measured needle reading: 140 °
